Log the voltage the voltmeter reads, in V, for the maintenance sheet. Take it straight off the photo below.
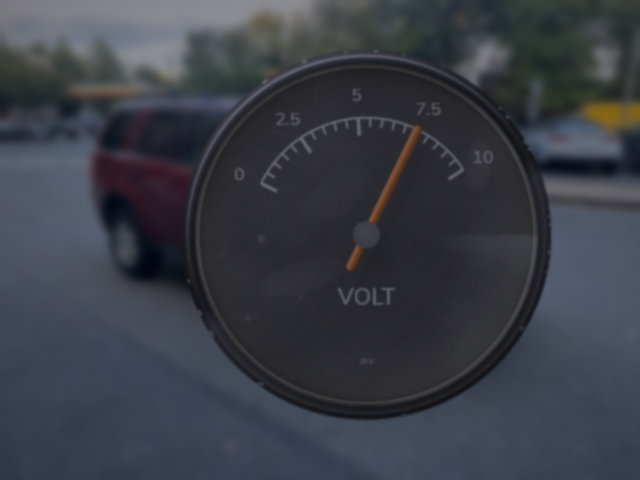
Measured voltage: 7.5 V
